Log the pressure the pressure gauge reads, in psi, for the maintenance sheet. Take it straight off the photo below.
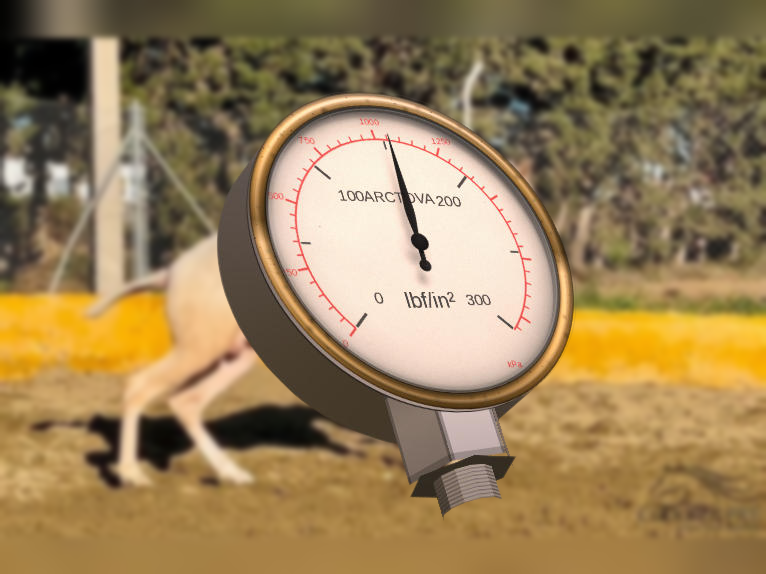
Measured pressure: 150 psi
